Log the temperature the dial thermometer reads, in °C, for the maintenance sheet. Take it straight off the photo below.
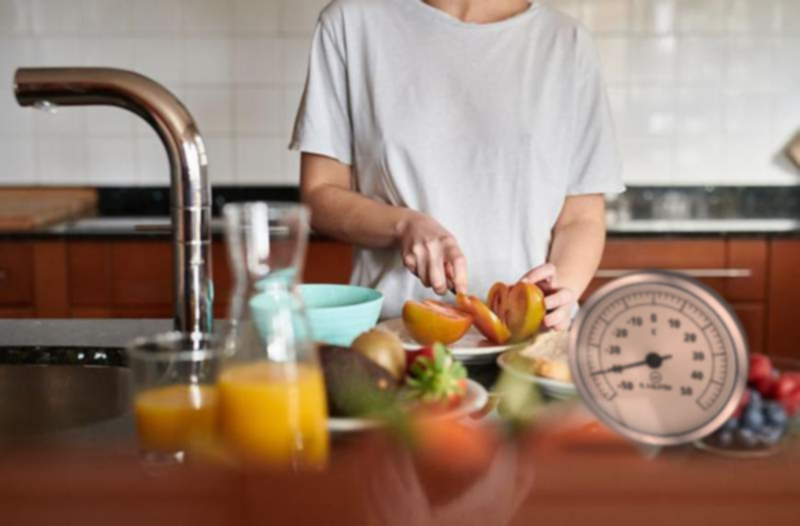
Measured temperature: -40 °C
